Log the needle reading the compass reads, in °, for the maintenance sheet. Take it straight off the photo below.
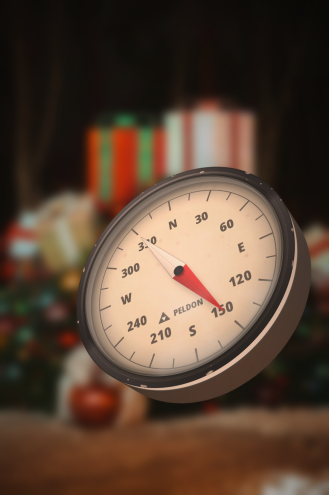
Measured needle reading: 150 °
